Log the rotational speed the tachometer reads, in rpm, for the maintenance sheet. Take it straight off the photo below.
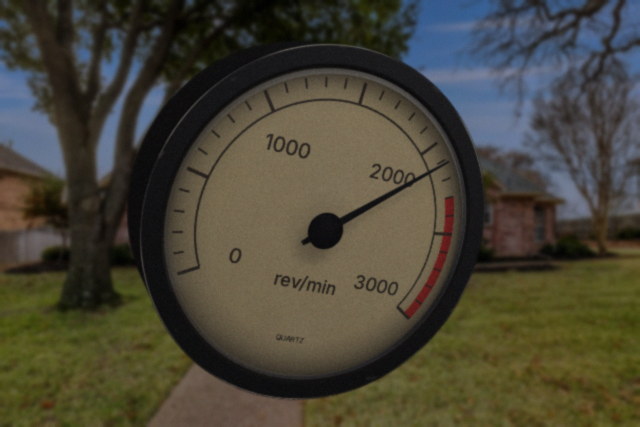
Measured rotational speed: 2100 rpm
